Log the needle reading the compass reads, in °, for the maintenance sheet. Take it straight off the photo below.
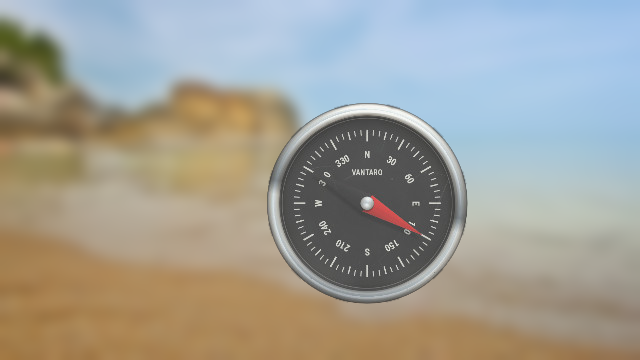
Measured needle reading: 120 °
